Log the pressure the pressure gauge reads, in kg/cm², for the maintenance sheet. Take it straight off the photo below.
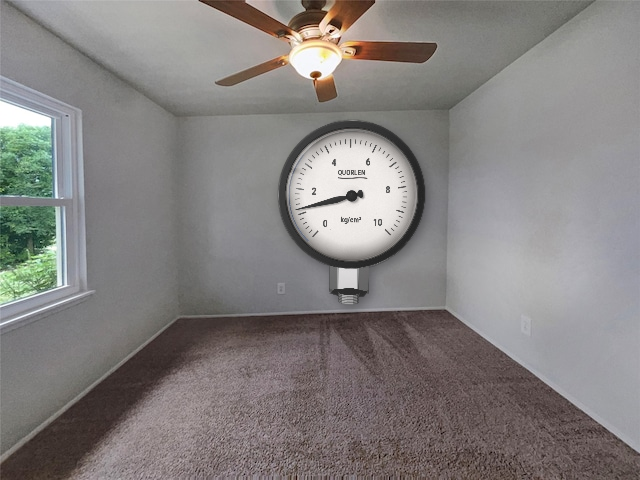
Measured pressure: 1.2 kg/cm²
